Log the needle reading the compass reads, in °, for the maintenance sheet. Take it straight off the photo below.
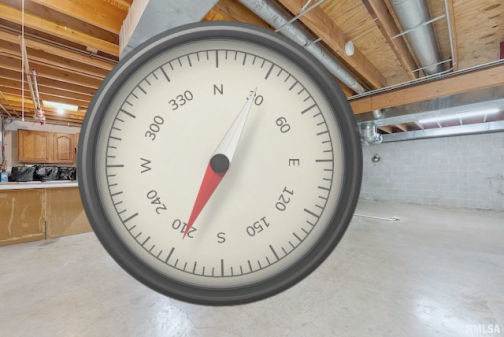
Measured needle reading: 207.5 °
